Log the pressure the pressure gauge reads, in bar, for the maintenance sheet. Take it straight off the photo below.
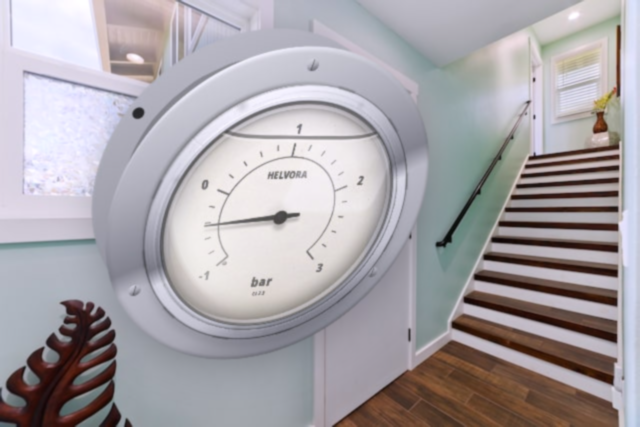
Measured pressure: -0.4 bar
